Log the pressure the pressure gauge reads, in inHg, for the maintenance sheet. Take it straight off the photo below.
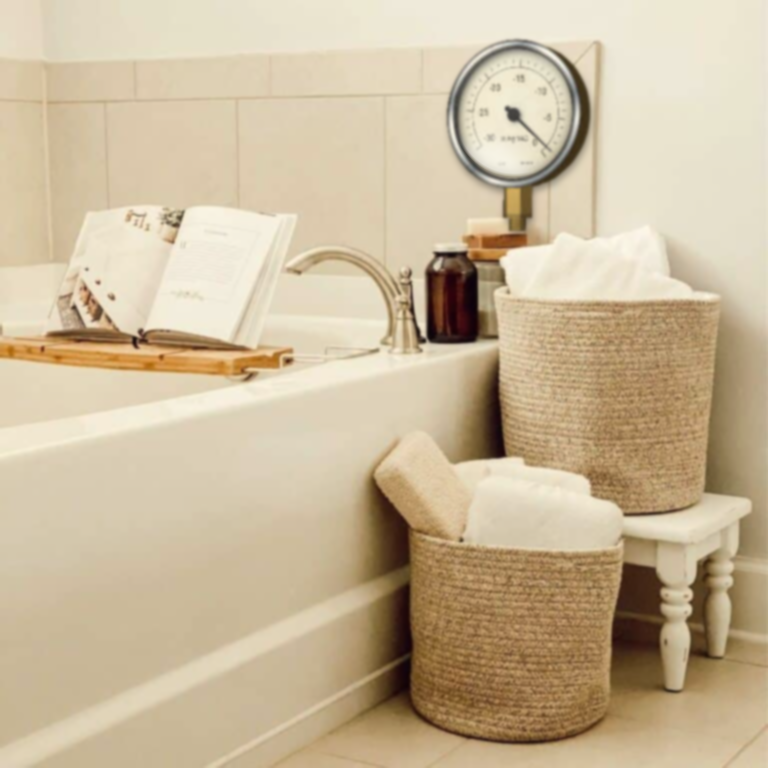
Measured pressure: -1 inHg
